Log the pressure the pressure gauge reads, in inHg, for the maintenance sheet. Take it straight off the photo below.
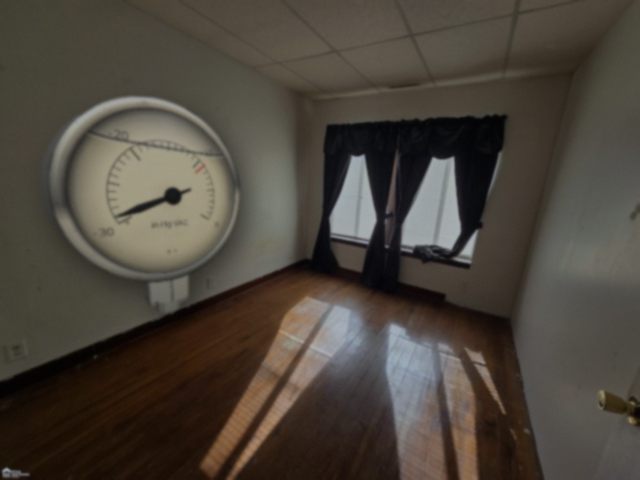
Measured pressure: -29 inHg
